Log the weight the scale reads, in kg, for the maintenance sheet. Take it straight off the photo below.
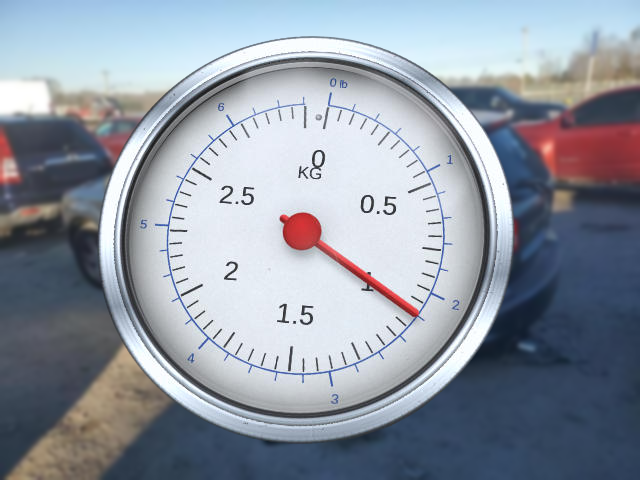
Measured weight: 1 kg
